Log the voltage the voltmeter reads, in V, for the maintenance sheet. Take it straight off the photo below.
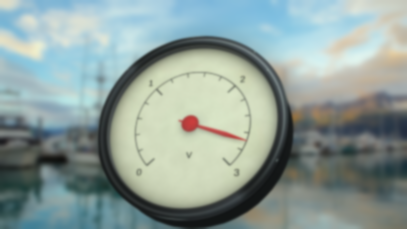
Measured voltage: 2.7 V
